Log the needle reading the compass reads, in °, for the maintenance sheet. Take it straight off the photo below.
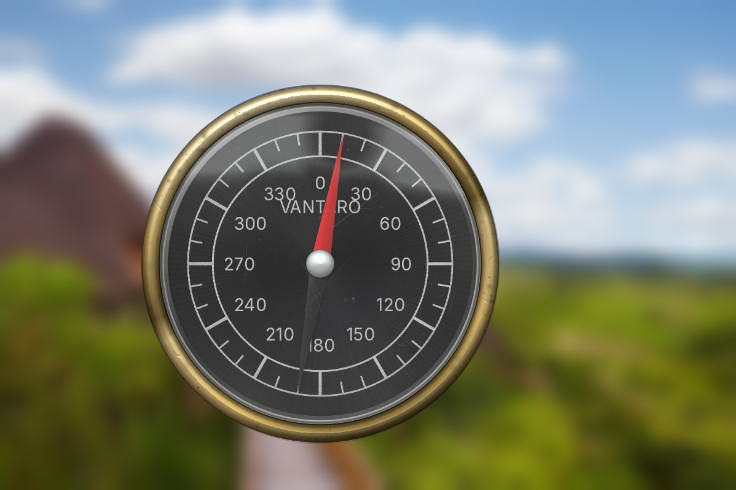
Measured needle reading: 10 °
